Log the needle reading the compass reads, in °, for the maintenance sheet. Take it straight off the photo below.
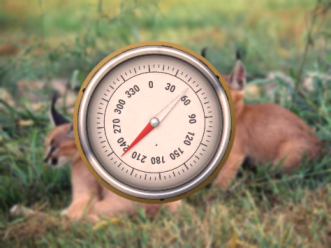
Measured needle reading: 230 °
